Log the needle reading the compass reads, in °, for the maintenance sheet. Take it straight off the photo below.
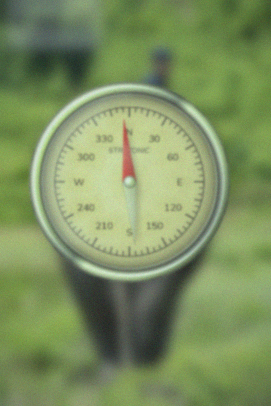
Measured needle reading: 355 °
